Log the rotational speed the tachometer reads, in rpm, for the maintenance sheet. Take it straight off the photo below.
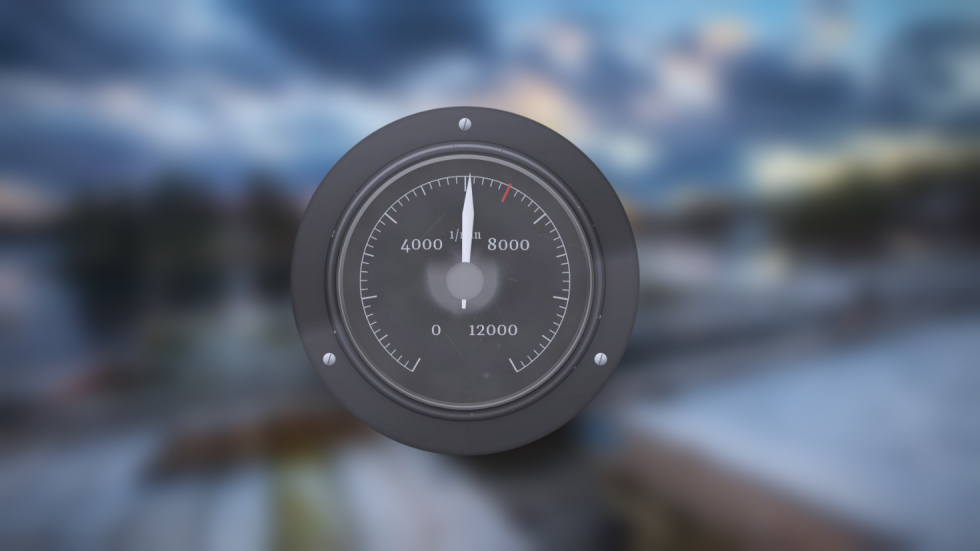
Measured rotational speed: 6100 rpm
